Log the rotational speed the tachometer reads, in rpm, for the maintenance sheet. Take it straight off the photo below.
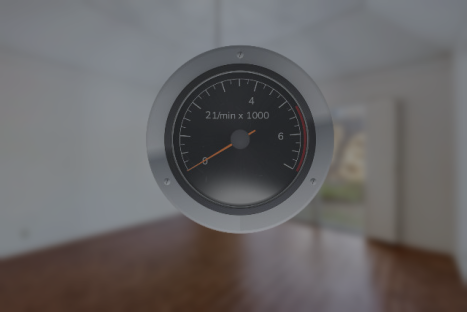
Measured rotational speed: 0 rpm
